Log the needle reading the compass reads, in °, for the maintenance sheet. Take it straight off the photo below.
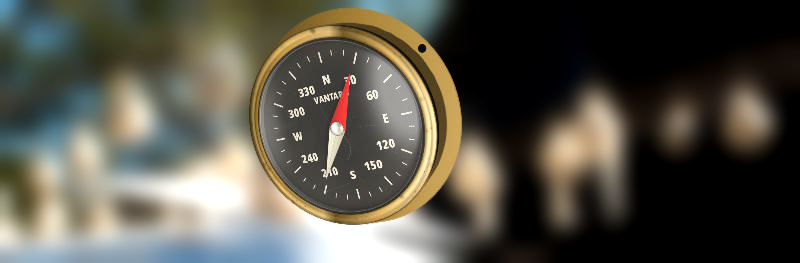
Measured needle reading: 30 °
